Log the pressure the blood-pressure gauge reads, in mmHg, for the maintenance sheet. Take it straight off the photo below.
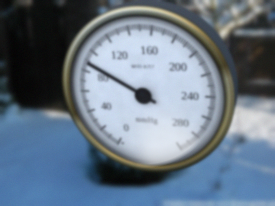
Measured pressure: 90 mmHg
